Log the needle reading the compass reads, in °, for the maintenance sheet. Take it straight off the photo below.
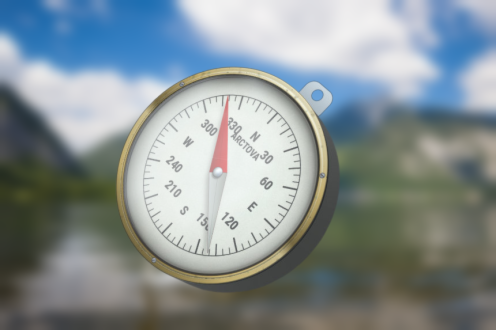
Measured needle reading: 320 °
